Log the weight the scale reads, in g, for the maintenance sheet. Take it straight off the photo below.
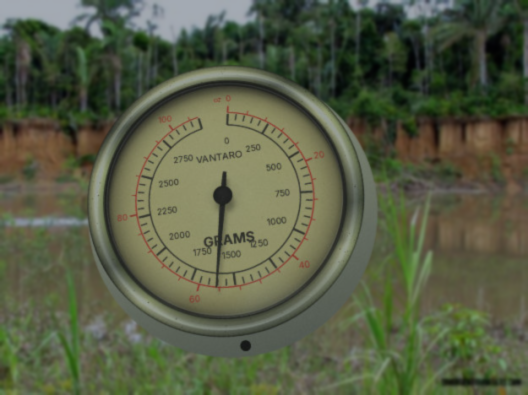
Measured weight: 1600 g
